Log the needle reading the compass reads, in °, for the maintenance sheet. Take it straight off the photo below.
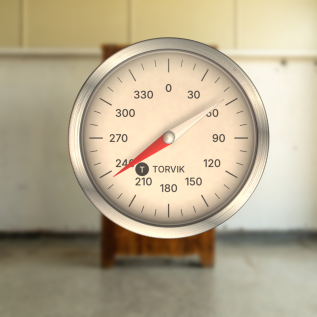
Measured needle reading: 235 °
